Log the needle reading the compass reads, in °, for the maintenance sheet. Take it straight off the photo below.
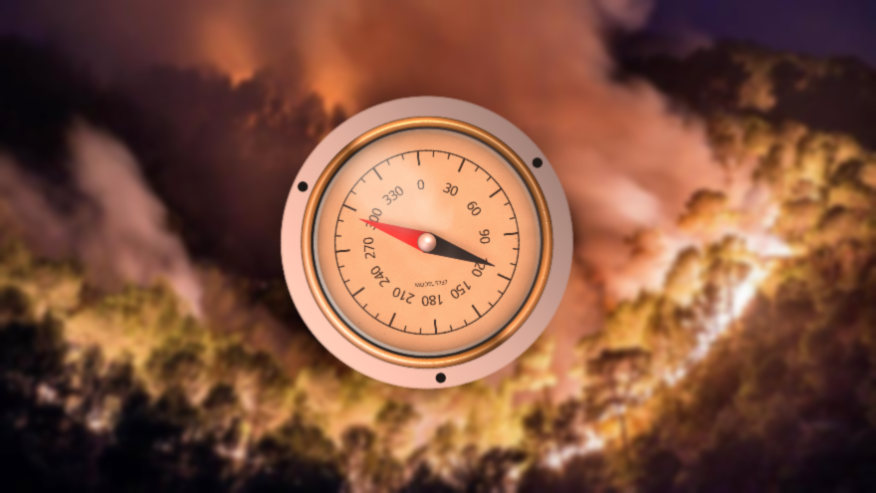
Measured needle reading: 295 °
